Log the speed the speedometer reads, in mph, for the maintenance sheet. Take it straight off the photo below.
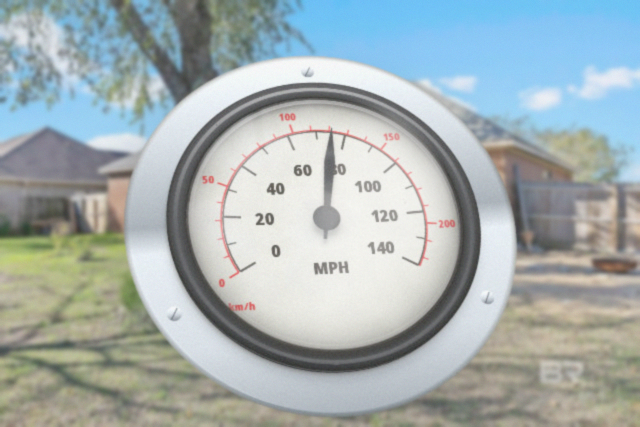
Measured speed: 75 mph
